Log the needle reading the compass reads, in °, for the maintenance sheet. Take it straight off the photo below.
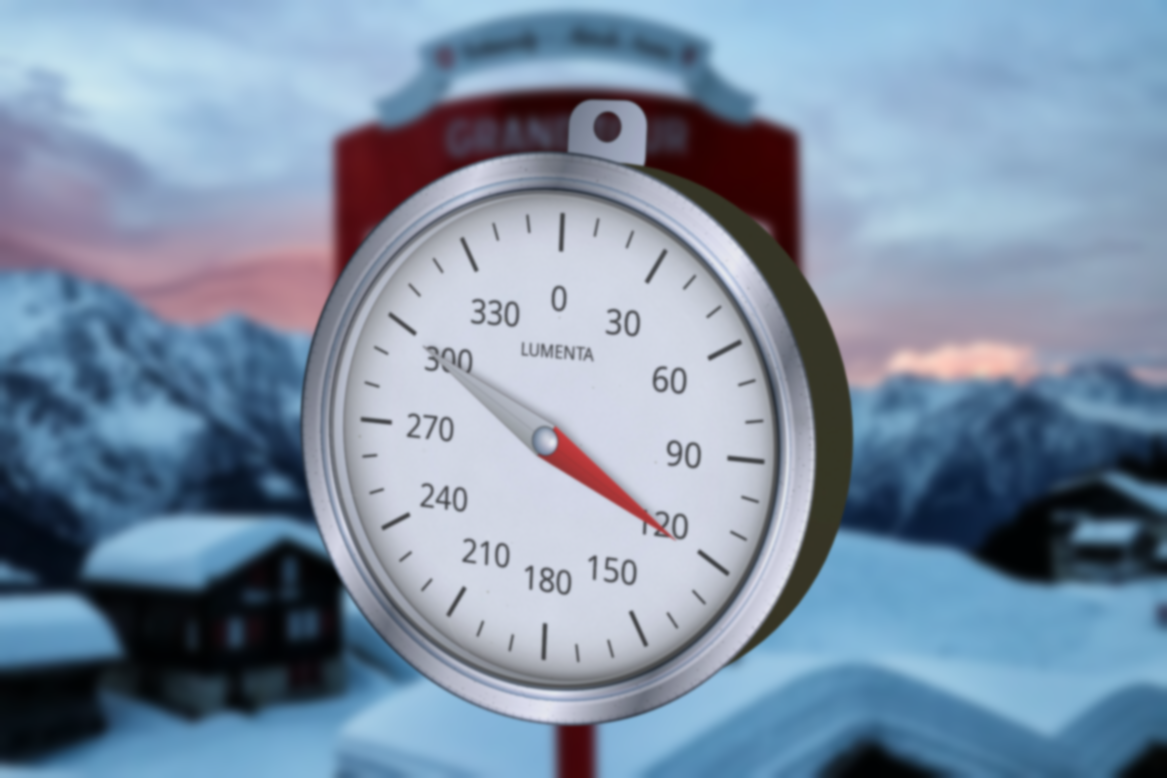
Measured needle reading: 120 °
